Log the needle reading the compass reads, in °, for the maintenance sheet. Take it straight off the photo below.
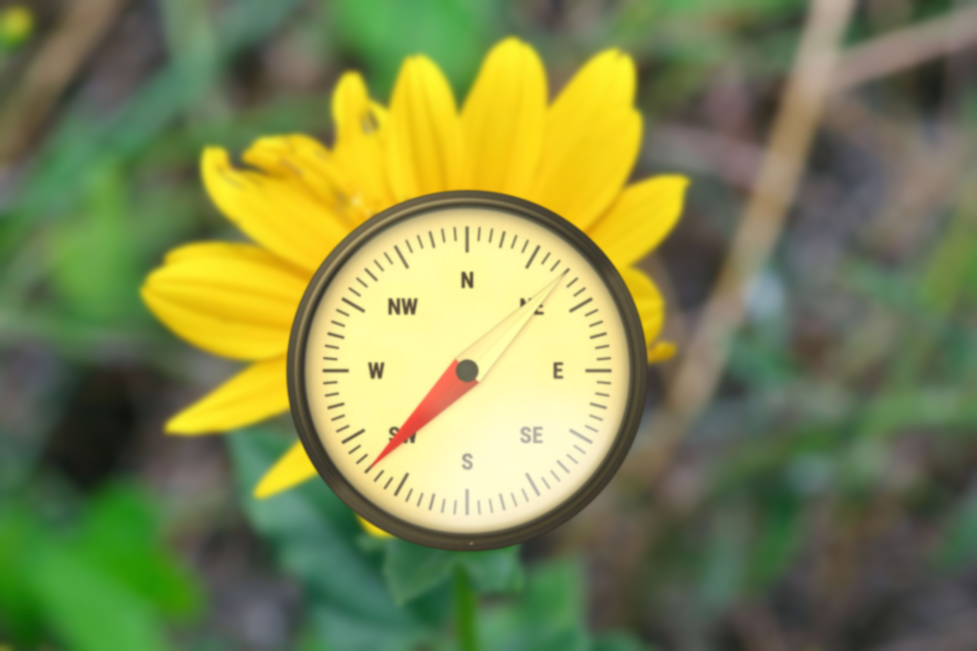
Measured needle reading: 225 °
